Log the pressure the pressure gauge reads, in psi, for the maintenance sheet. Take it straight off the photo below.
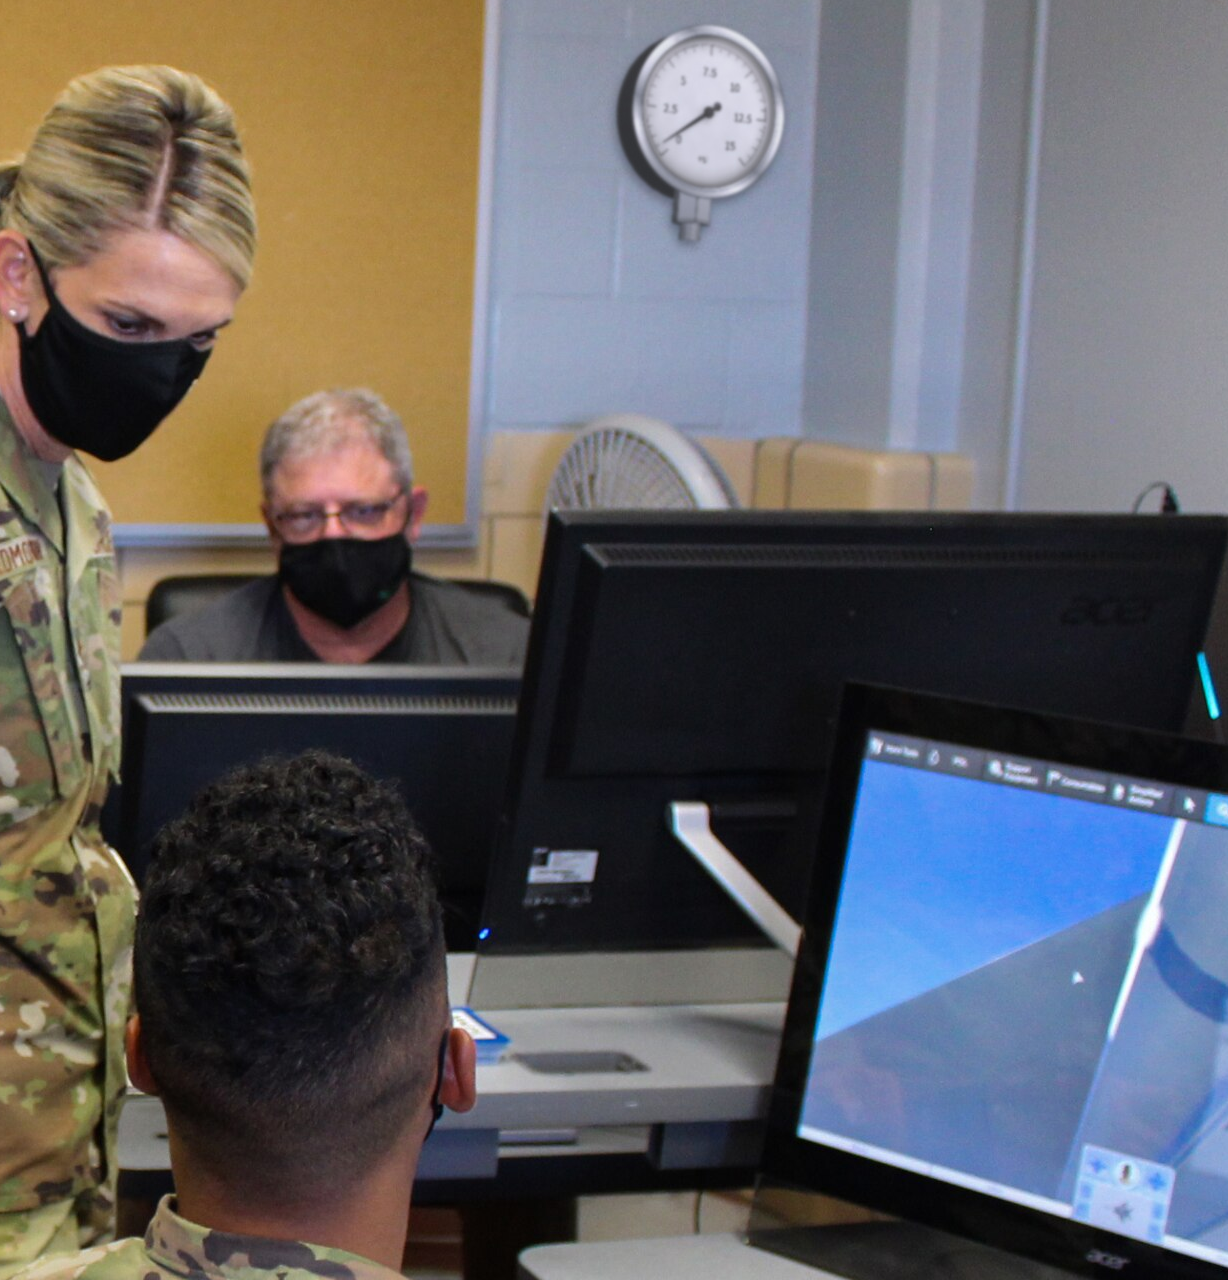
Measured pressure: 0.5 psi
